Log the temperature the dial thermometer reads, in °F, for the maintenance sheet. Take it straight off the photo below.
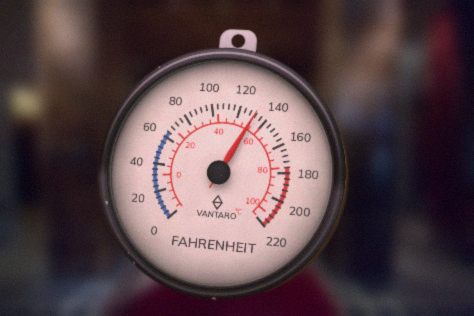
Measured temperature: 132 °F
